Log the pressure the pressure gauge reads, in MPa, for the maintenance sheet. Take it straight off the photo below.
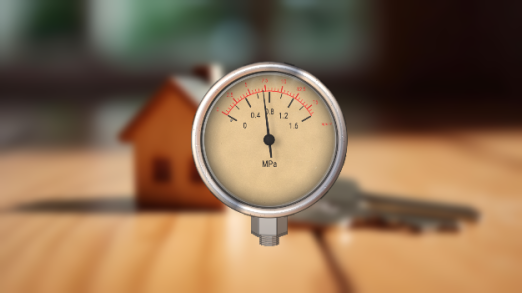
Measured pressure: 0.7 MPa
